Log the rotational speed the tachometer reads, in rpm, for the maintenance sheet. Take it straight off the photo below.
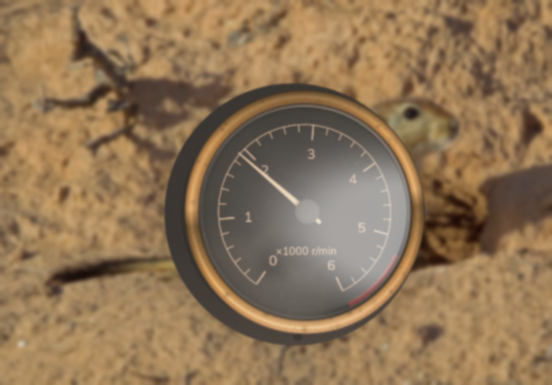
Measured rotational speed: 1900 rpm
